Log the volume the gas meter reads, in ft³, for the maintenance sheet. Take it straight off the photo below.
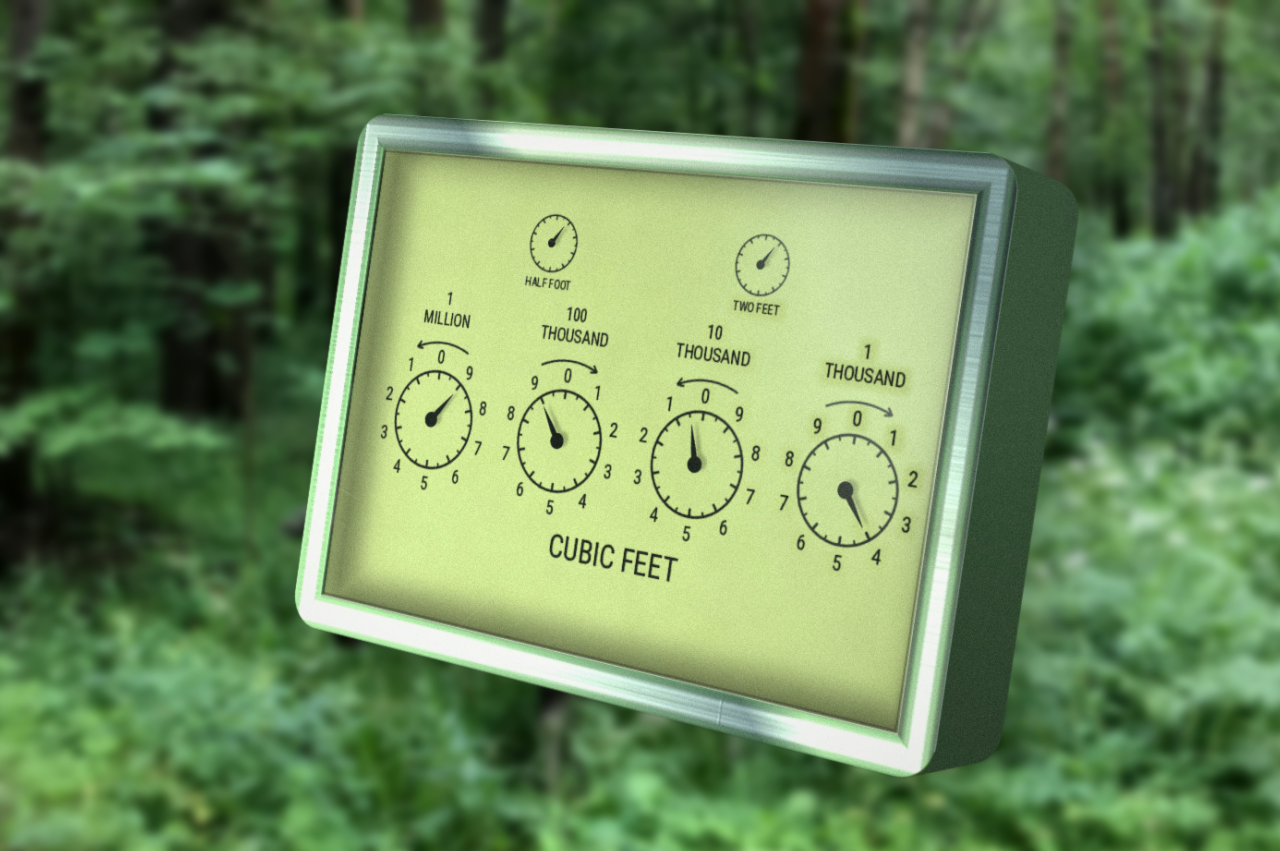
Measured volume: 890400 ft³
